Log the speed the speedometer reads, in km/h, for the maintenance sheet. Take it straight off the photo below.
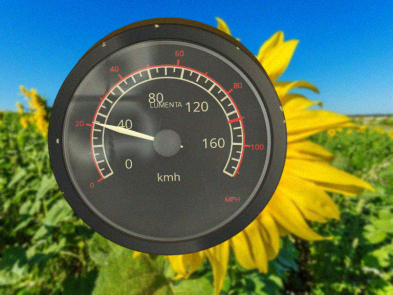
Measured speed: 35 km/h
